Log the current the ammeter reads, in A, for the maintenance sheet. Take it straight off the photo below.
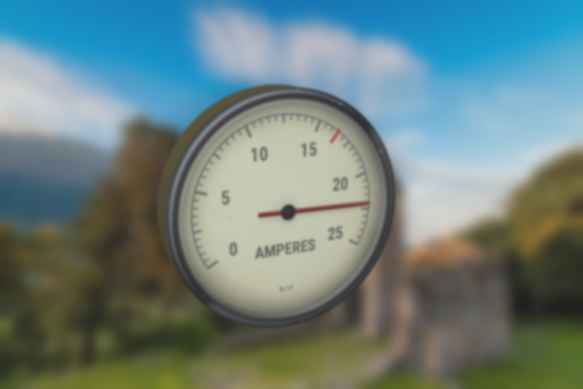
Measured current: 22 A
